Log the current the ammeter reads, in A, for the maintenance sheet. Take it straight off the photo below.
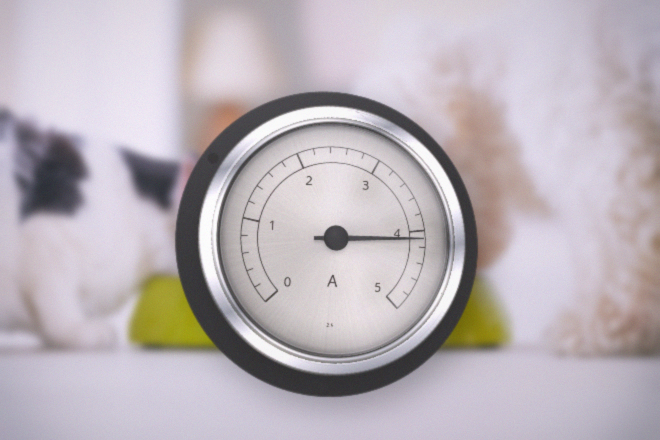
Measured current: 4.1 A
